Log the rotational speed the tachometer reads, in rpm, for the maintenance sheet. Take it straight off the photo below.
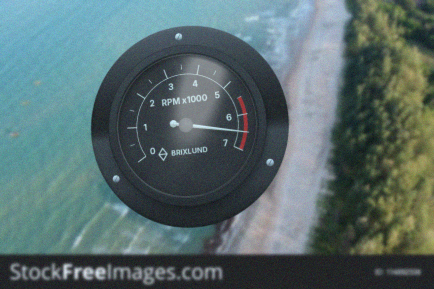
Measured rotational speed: 6500 rpm
